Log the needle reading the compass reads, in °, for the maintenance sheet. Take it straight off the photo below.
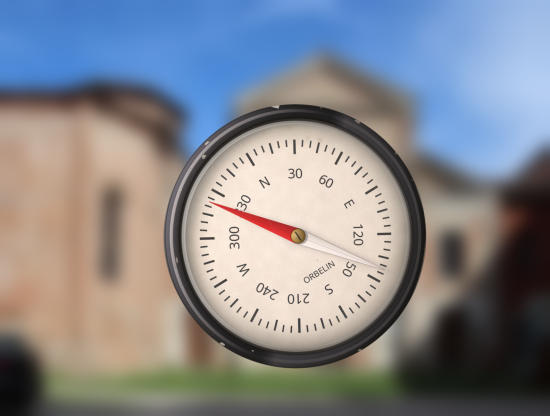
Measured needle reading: 322.5 °
